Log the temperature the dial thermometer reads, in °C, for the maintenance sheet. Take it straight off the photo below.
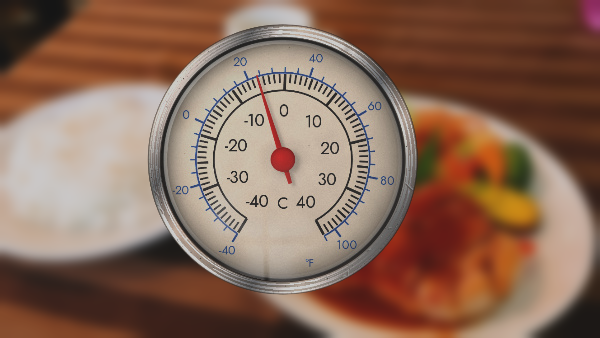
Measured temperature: -5 °C
